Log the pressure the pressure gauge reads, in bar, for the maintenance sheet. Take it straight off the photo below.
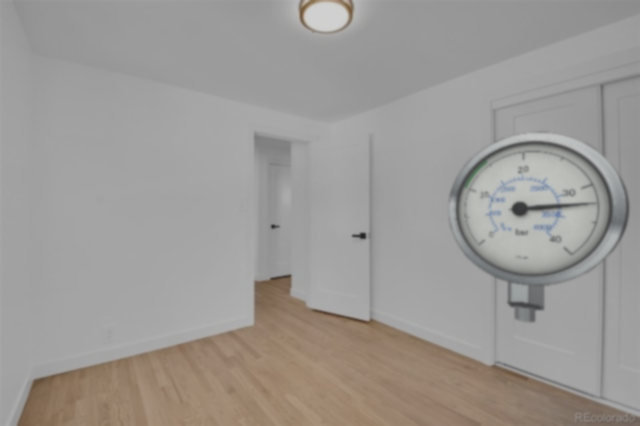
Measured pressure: 32.5 bar
